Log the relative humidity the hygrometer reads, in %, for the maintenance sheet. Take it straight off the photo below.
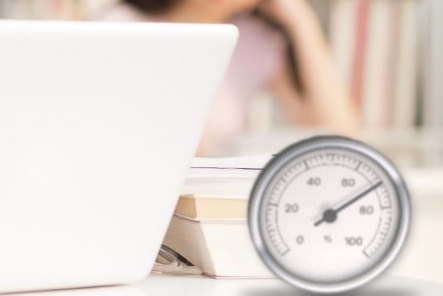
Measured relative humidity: 70 %
